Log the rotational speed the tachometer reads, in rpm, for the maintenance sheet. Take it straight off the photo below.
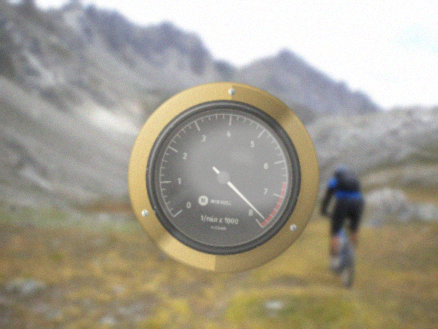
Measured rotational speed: 7800 rpm
